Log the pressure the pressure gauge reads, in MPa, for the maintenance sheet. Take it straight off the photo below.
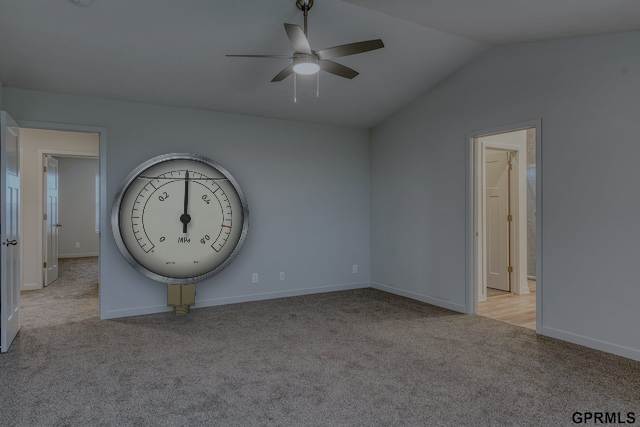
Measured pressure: 0.3 MPa
